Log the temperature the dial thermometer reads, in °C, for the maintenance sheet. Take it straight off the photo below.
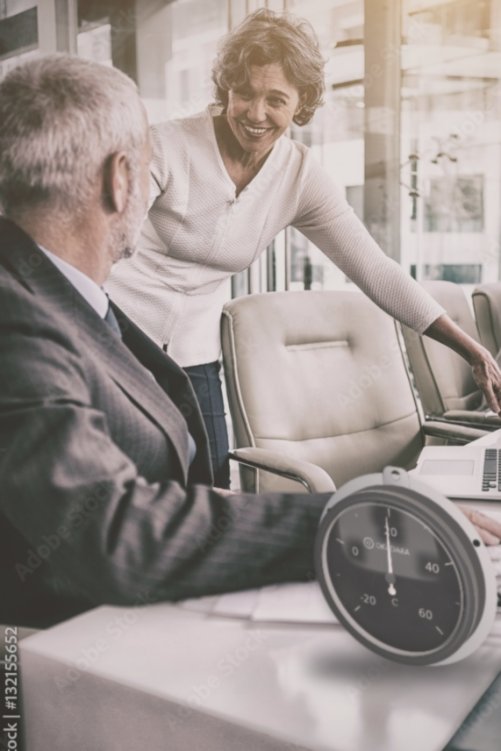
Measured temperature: 20 °C
